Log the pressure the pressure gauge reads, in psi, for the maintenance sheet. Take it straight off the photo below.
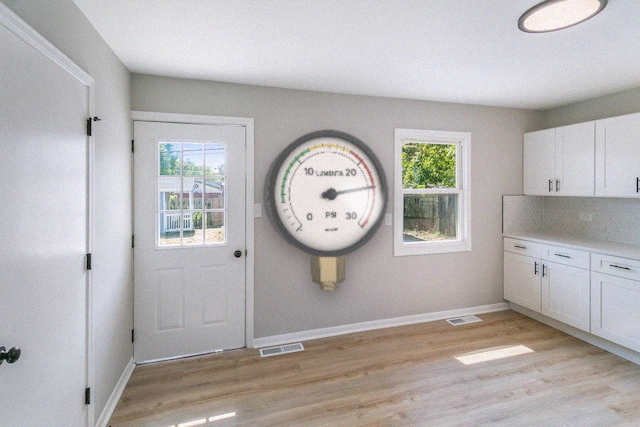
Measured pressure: 24 psi
